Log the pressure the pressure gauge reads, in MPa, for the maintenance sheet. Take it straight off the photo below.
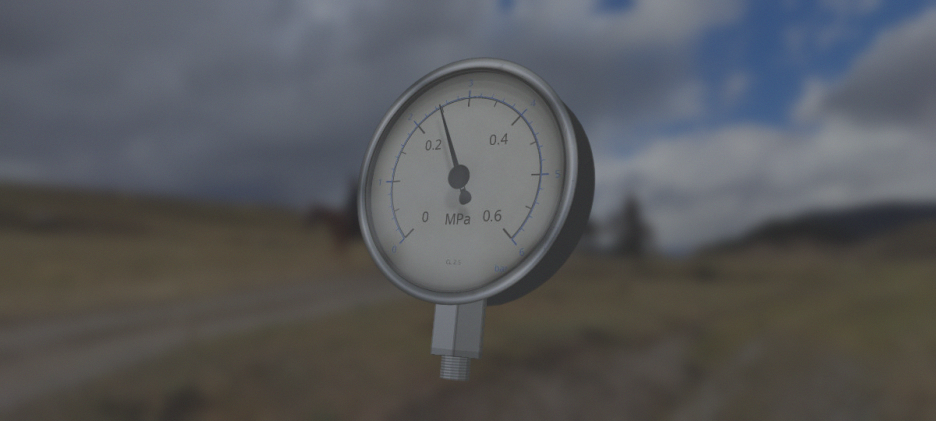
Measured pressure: 0.25 MPa
